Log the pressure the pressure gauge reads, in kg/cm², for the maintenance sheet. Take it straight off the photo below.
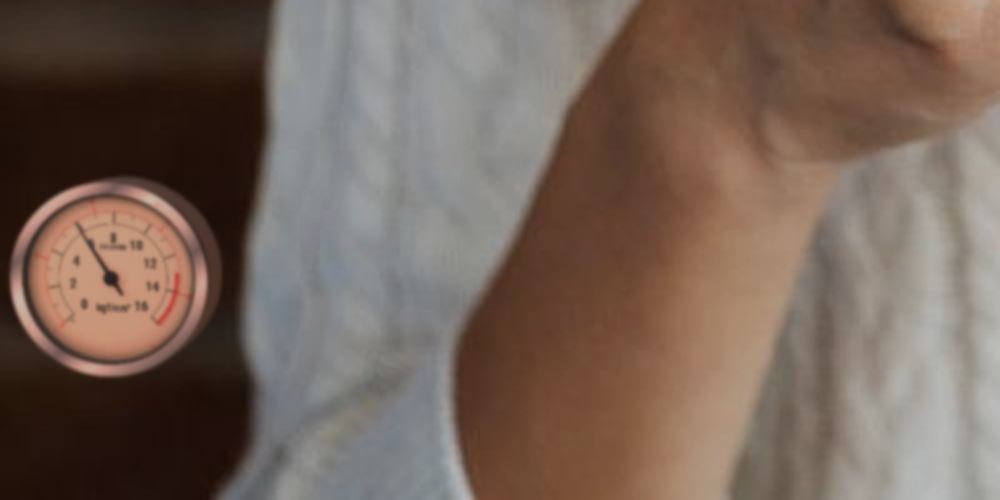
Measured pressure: 6 kg/cm²
